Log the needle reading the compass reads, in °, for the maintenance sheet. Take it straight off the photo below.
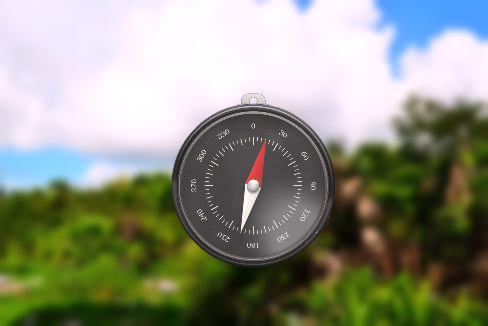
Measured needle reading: 15 °
